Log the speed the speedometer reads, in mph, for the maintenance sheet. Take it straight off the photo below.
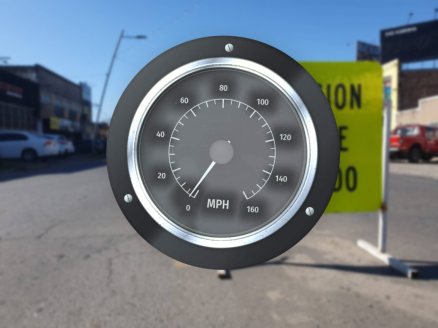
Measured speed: 2.5 mph
